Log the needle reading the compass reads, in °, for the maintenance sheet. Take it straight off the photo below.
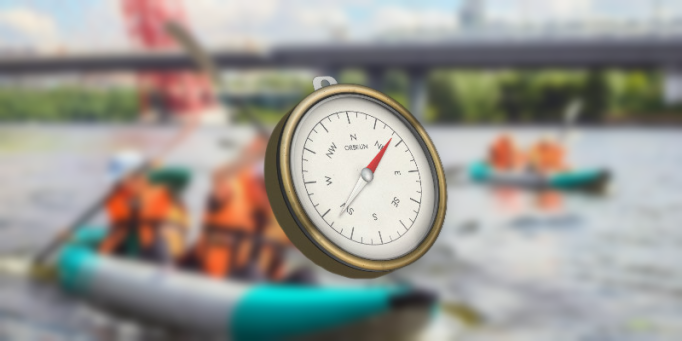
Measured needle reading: 50 °
